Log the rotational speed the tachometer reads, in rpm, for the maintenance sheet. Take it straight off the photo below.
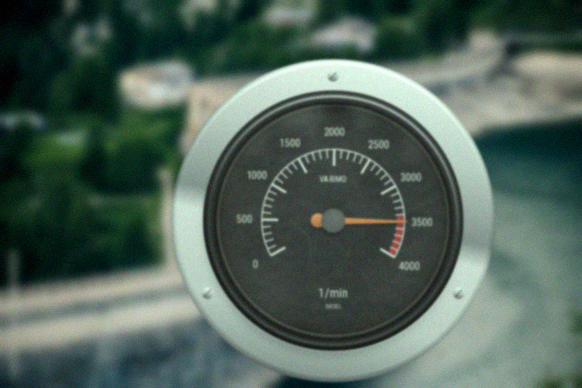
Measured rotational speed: 3500 rpm
